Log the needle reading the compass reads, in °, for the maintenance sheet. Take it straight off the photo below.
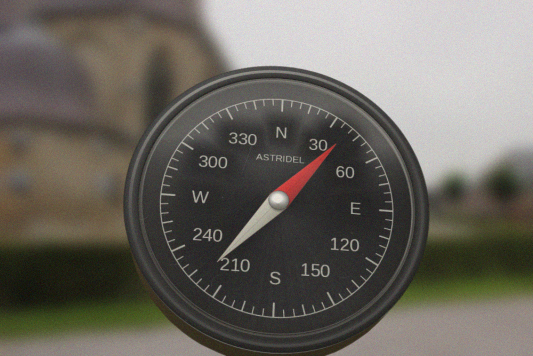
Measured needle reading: 40 °
